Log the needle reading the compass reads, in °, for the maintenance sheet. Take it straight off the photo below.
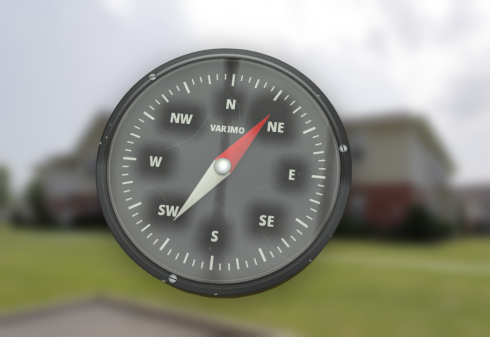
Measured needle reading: 35 °
